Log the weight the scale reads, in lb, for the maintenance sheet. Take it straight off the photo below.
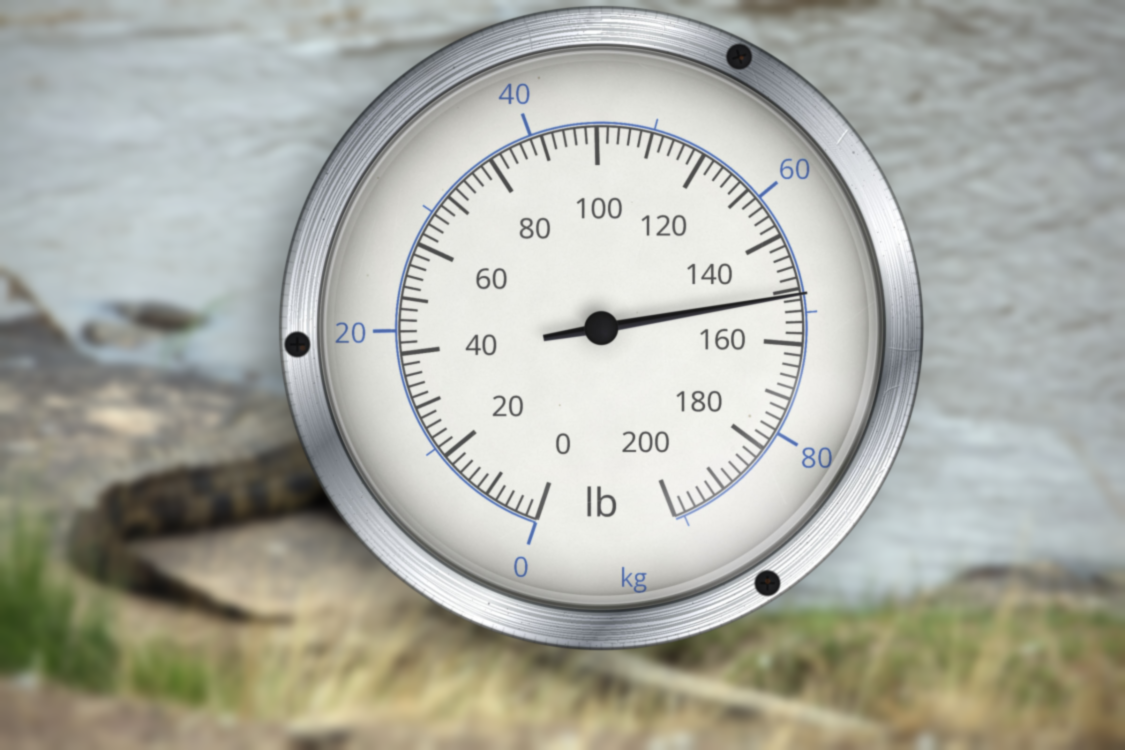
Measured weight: 151 lb
